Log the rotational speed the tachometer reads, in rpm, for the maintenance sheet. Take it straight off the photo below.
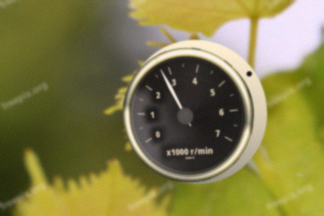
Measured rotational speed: 2750 rpm
